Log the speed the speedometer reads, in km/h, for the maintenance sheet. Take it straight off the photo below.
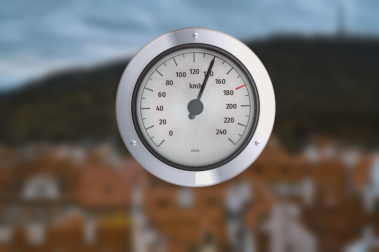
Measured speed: 140 km/h
